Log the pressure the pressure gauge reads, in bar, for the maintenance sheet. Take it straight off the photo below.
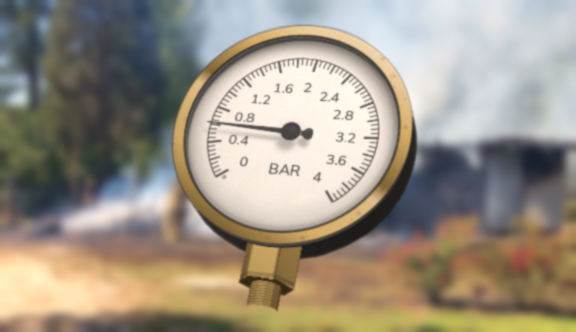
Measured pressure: 0.6 bar
